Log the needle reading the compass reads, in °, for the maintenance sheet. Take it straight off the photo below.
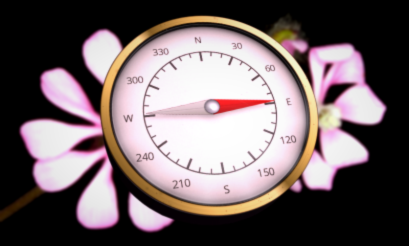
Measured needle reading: 90 °
